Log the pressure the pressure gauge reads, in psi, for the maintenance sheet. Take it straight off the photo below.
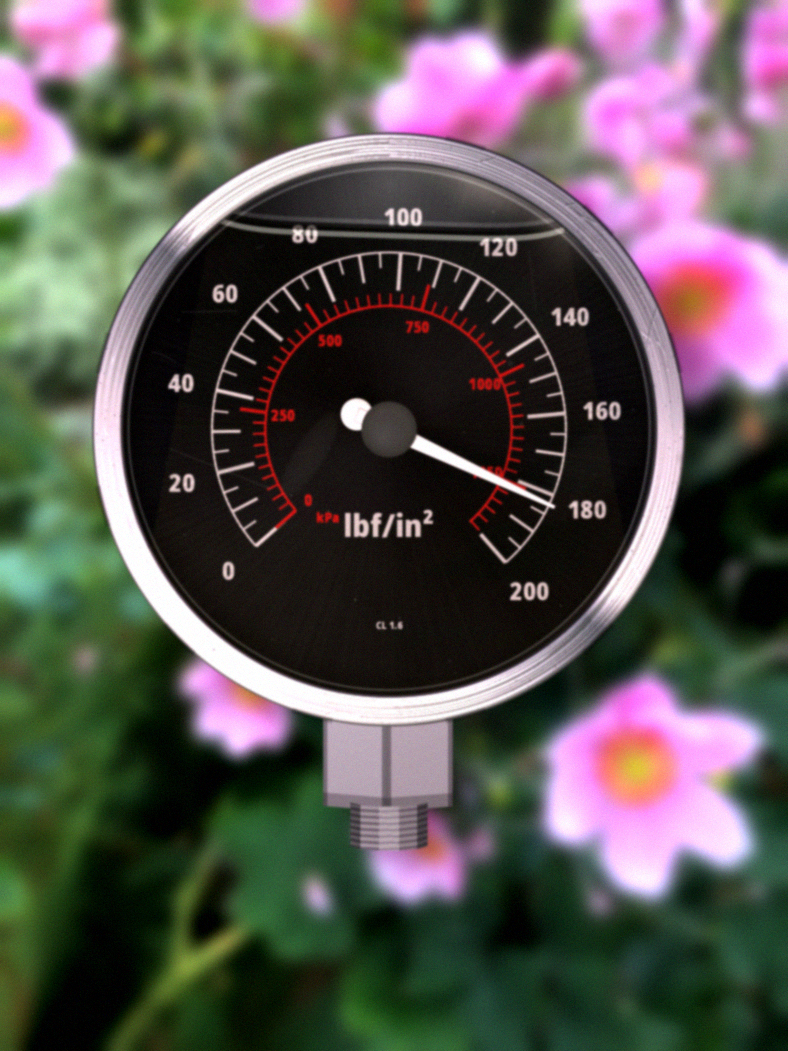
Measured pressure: 182.5 psi
